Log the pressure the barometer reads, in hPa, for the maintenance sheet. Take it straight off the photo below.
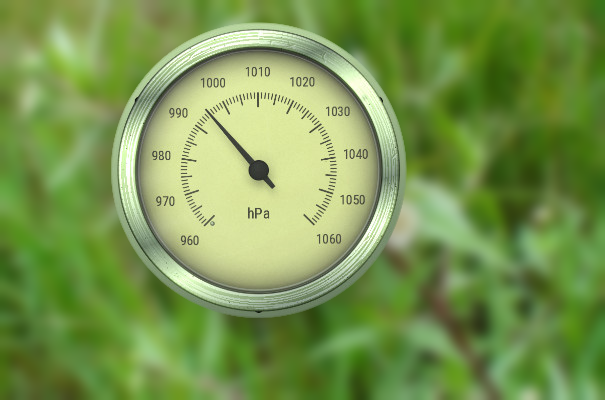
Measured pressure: 995 hPa
